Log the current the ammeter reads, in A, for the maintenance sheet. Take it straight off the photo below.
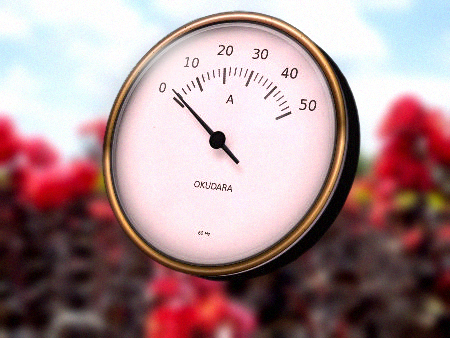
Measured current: 2 A
